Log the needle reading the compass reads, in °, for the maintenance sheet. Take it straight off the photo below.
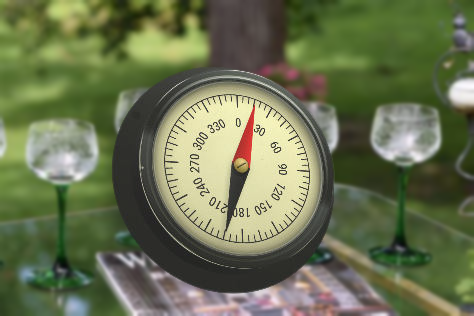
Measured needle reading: 15 °
